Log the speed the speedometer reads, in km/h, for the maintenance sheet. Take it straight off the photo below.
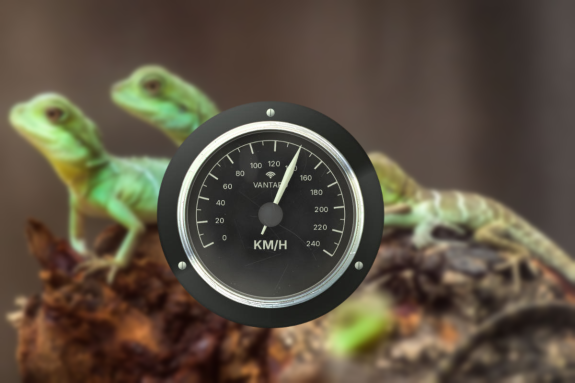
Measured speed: 140 km/h
